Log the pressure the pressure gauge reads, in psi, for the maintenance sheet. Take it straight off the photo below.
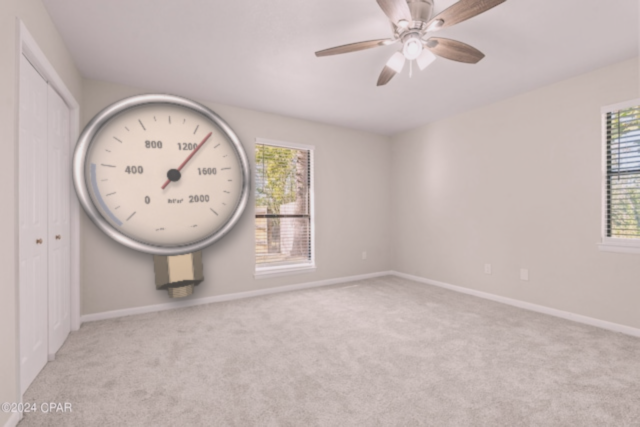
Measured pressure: 1300 psi
